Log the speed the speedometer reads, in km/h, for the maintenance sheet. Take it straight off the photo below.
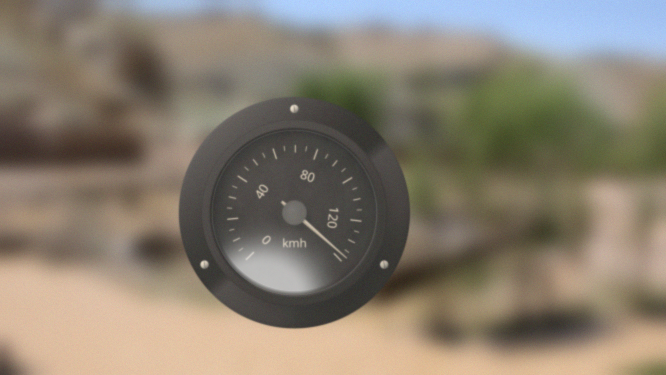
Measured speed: 137.5 km/h
